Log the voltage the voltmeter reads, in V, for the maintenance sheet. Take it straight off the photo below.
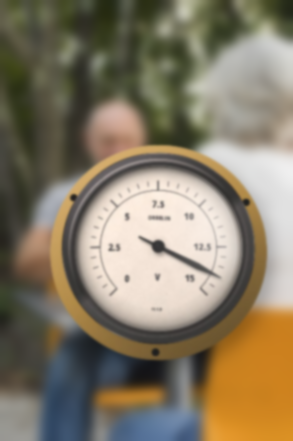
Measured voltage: 14 V
